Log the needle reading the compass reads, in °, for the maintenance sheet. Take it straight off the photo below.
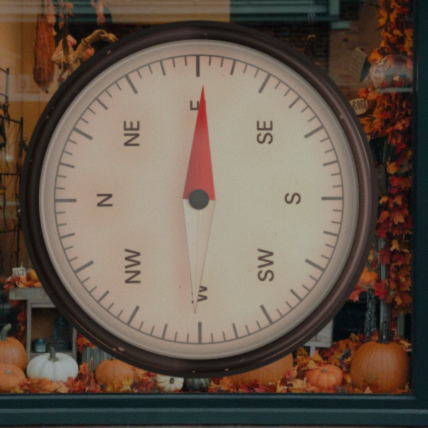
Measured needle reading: 92.5 °
